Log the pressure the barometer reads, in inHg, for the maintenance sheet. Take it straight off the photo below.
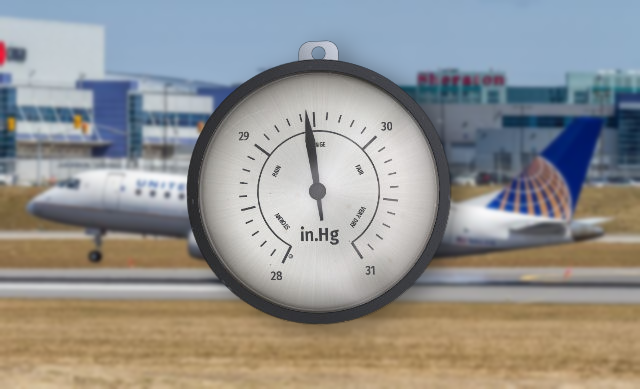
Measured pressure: 29.45 inHg
